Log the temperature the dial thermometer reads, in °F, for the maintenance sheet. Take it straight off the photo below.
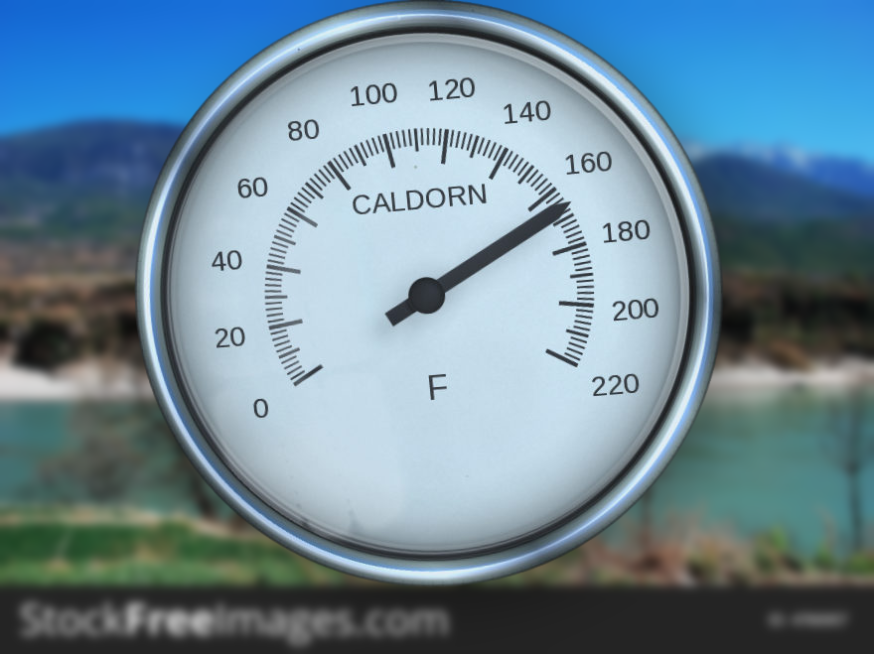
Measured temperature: 166 °F
